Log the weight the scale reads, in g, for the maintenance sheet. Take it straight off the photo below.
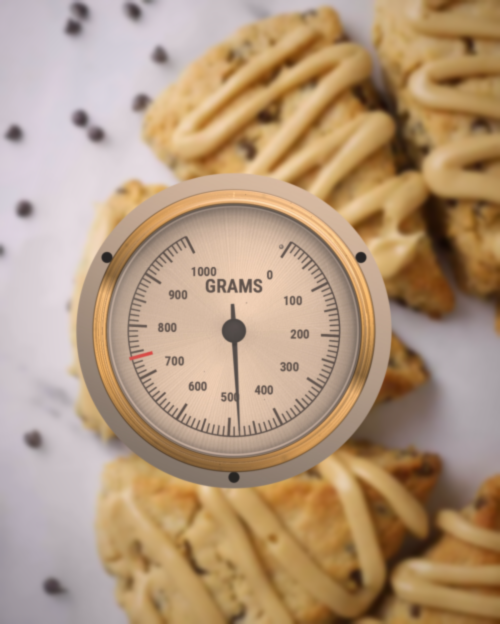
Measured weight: 480 g
